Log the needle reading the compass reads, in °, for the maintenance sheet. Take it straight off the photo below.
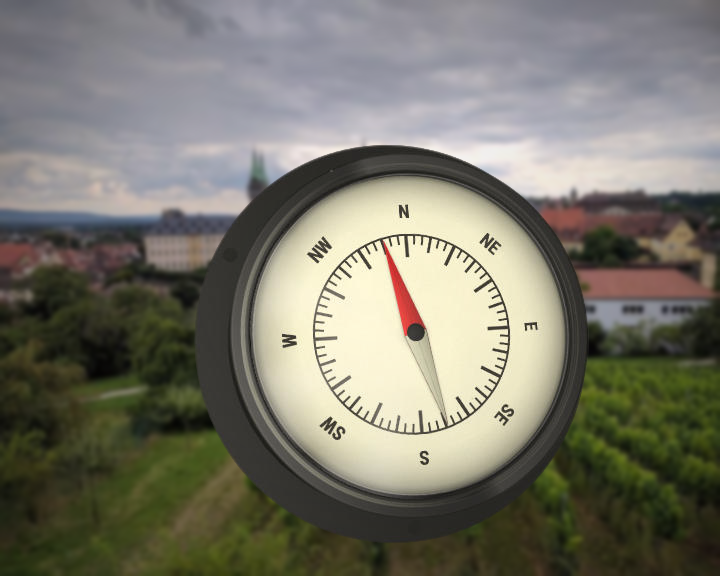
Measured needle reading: 345 °
